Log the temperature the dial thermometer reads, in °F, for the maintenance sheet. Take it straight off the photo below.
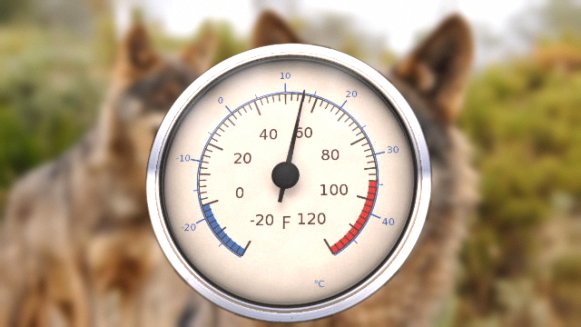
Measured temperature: 56 °F
